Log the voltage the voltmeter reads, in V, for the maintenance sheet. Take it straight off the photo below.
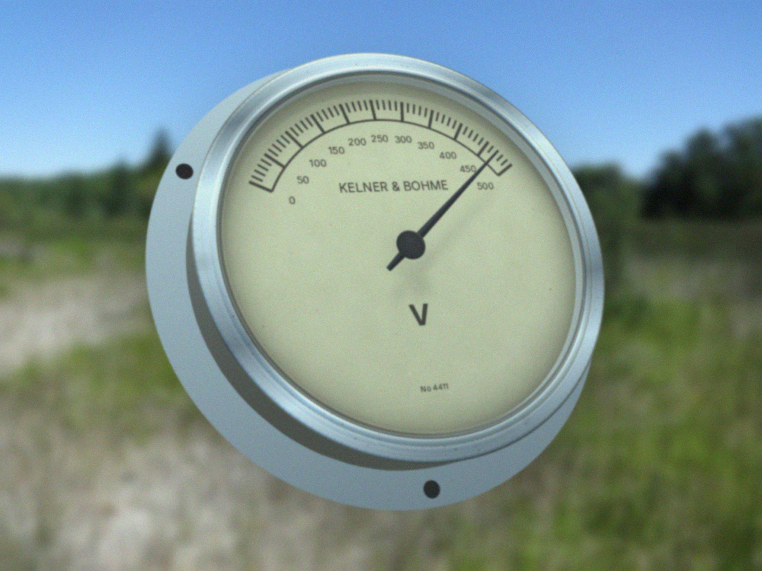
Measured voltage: 470 V
